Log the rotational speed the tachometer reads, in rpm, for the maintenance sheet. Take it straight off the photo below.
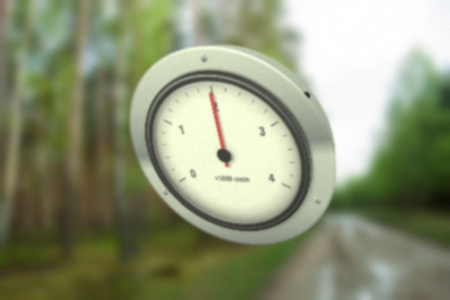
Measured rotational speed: 2000 rpm
